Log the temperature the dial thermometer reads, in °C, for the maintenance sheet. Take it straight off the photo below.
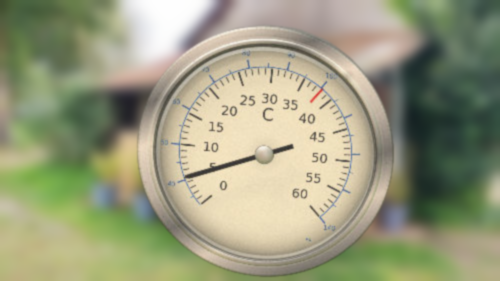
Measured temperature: 5 °C
